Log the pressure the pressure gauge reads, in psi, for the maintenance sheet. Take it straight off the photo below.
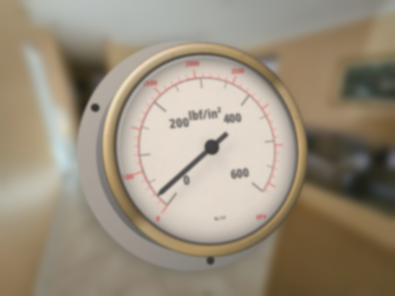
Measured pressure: 25 psi
